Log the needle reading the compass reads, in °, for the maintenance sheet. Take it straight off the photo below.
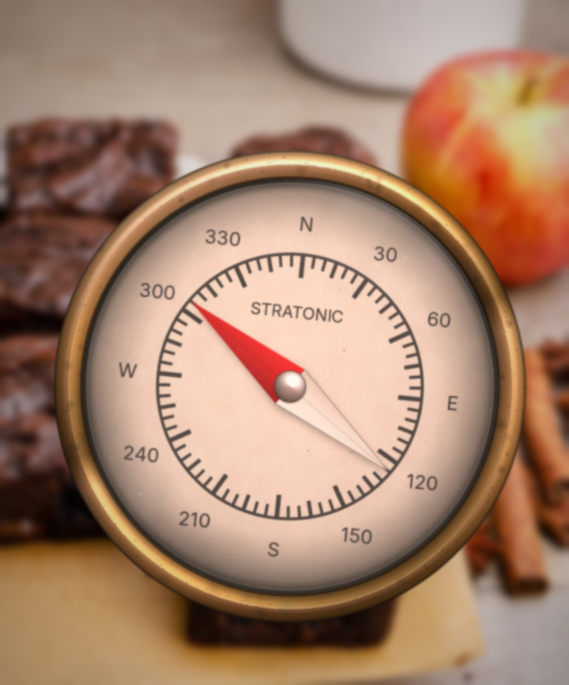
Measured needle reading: 305 °
